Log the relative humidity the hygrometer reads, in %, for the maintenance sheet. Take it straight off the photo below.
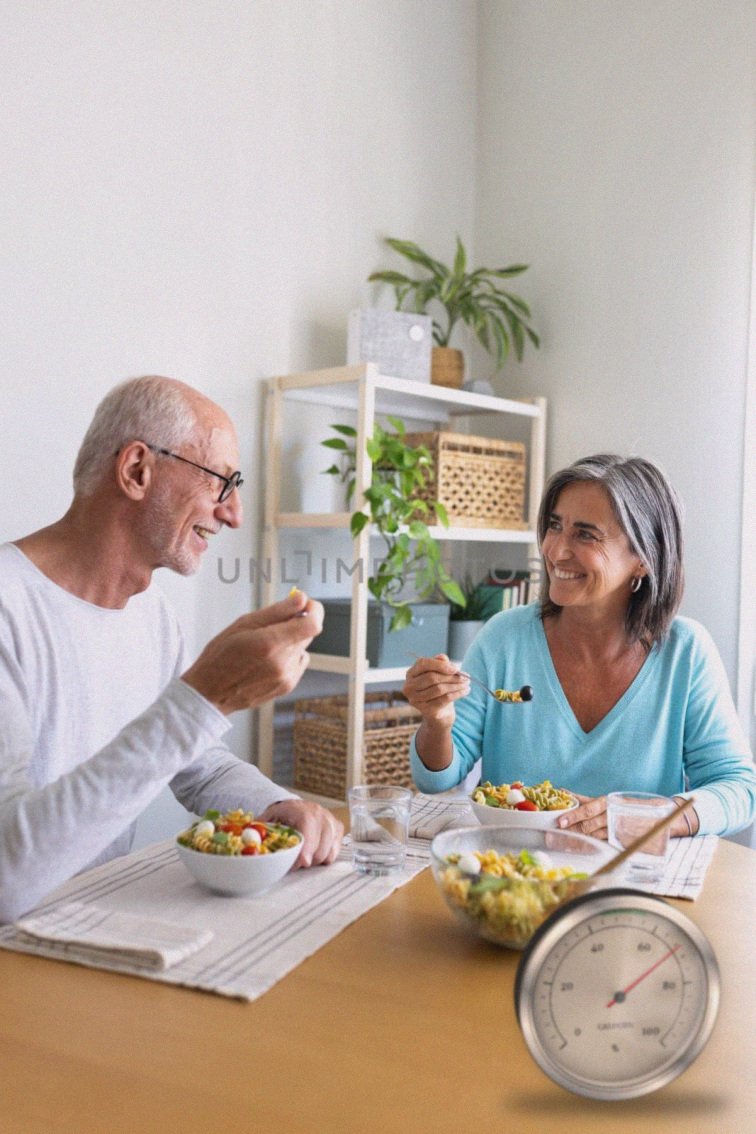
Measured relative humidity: 68 %
